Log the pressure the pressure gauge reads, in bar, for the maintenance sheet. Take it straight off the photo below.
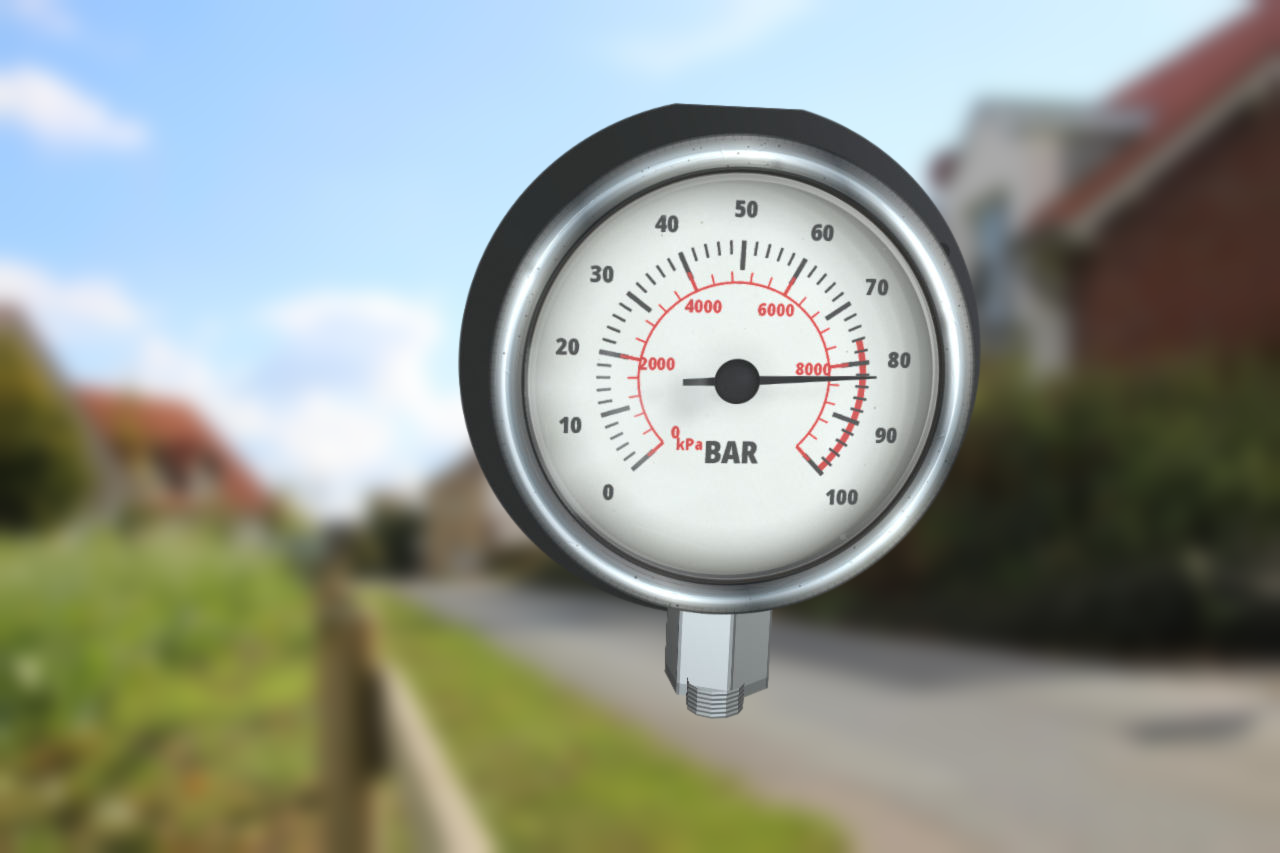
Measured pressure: 82 bar
